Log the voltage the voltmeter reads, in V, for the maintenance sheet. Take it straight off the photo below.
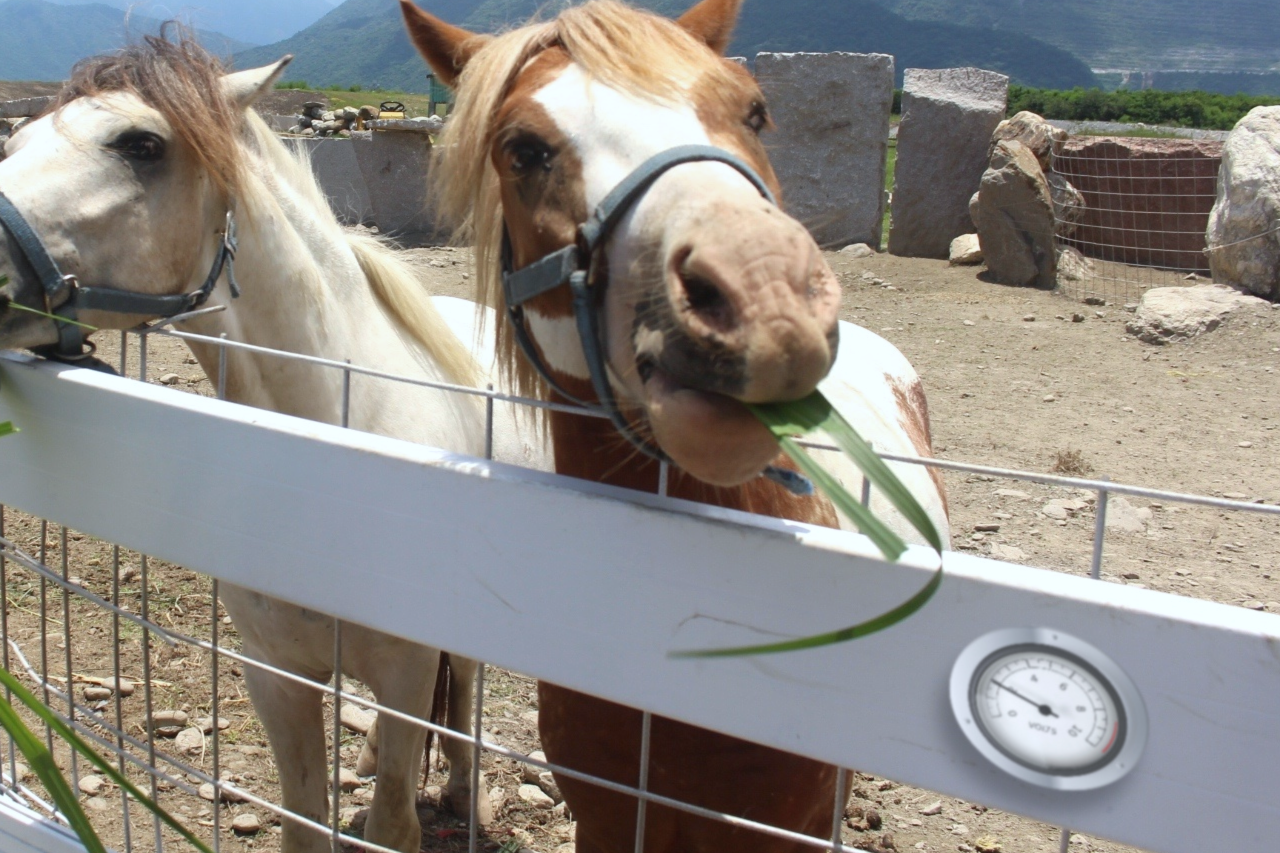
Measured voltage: 2 V
